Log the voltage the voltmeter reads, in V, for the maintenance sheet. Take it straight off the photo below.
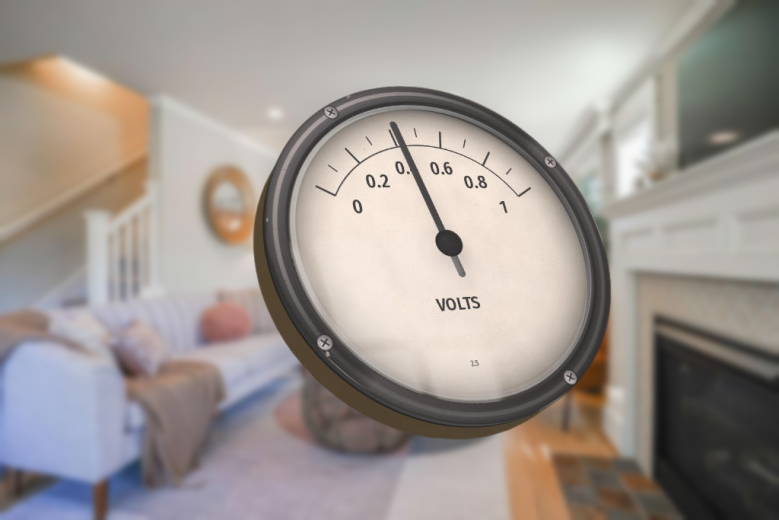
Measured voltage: 0.4 V
